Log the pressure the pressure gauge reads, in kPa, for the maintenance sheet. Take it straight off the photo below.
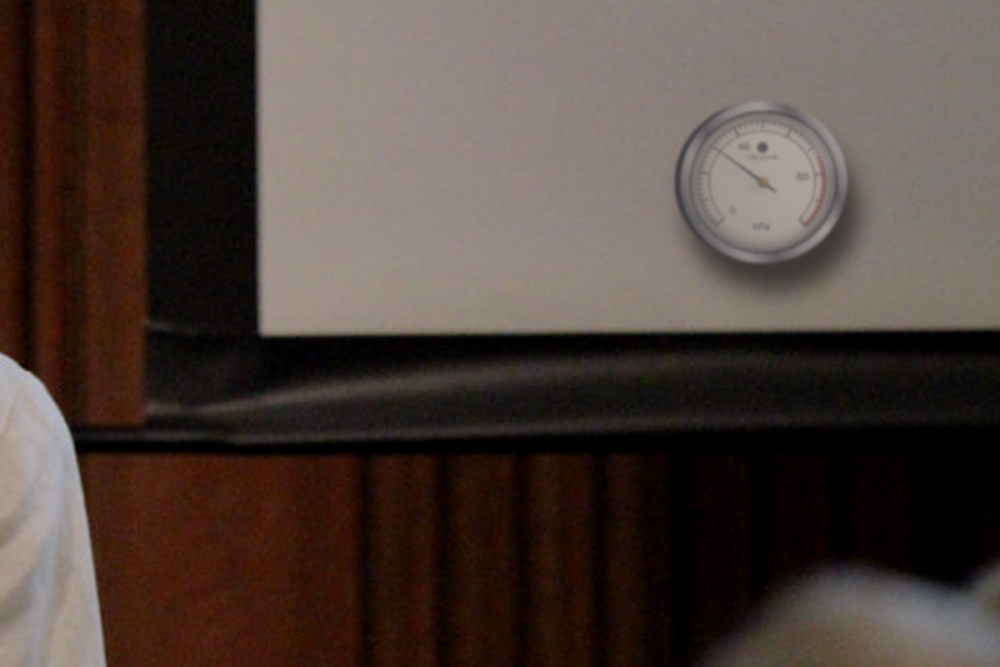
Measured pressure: 30 kPa
